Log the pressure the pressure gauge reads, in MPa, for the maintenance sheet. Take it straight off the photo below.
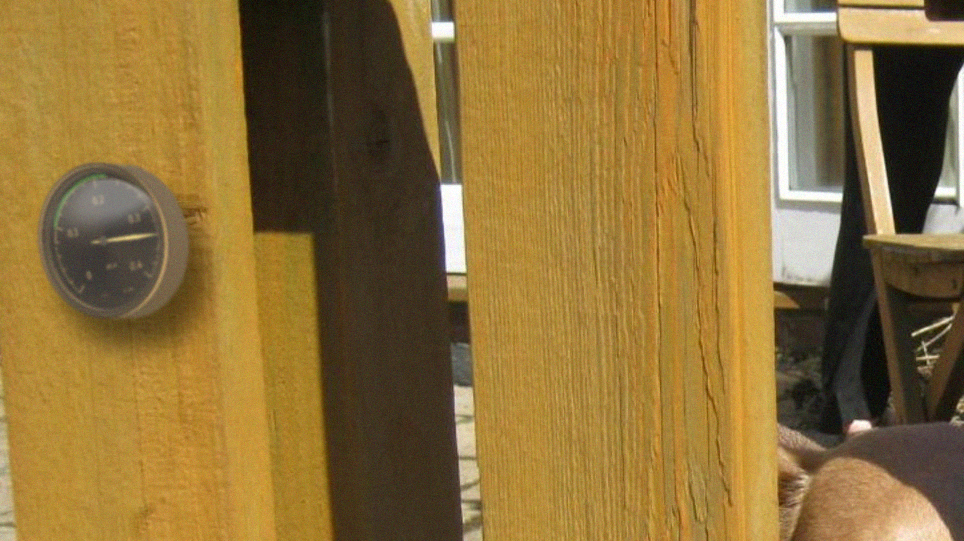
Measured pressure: 0.34 MPa
